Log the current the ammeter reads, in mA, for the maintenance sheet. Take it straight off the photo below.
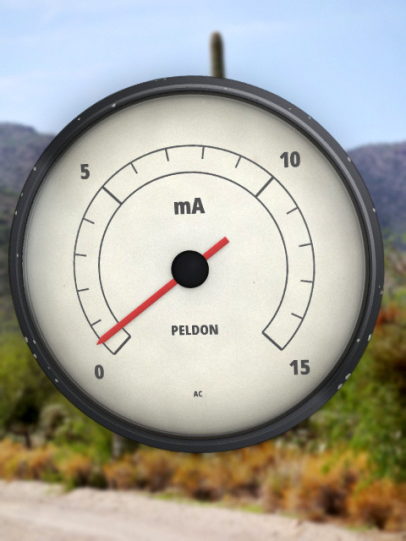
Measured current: 0.5 mA
